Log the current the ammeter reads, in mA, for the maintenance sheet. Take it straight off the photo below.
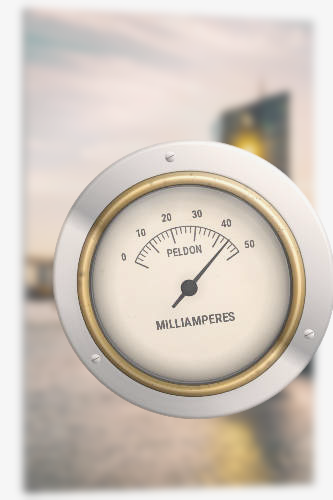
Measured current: 44 mA
